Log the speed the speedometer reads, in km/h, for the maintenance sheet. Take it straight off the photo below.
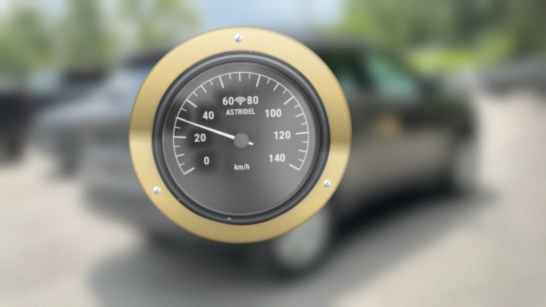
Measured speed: 30 km/h
